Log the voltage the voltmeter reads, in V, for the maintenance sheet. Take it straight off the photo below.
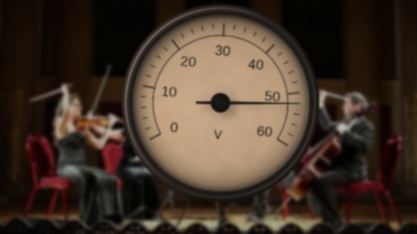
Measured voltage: 52 V
